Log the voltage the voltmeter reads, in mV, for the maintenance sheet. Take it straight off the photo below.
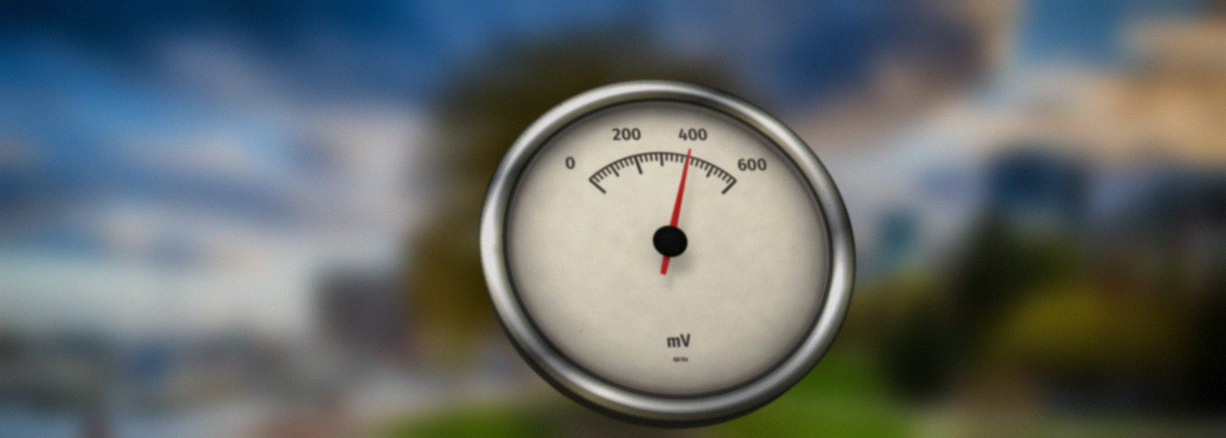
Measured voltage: 400 mV
